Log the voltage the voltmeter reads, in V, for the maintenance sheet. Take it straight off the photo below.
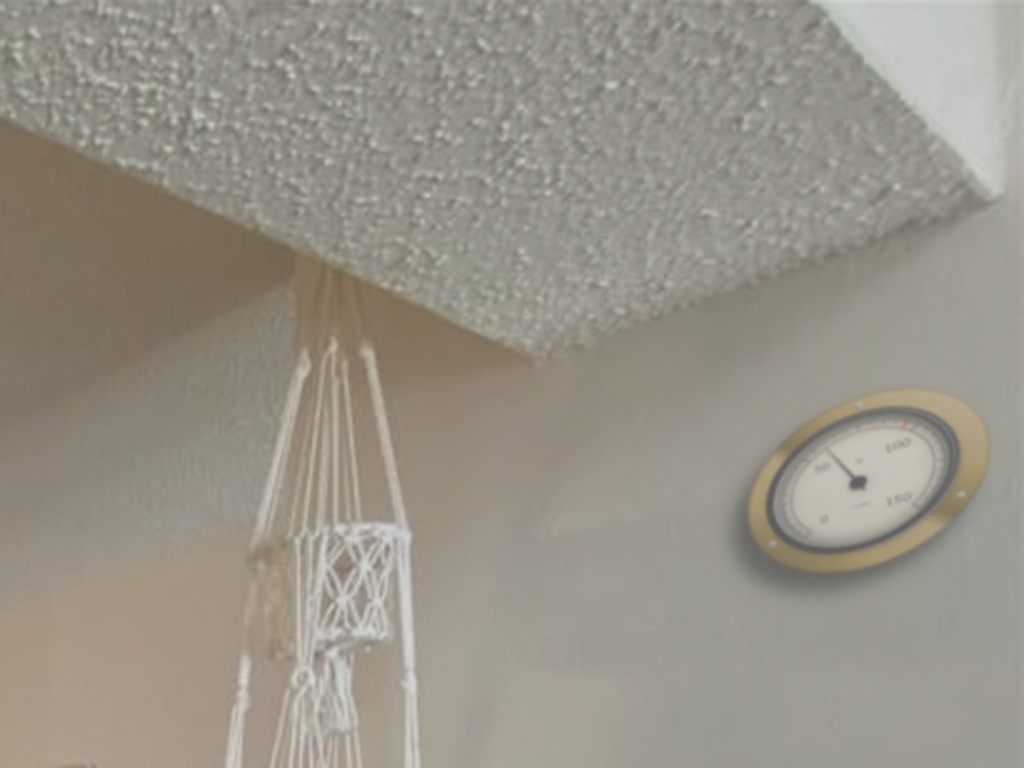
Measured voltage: 60 V
